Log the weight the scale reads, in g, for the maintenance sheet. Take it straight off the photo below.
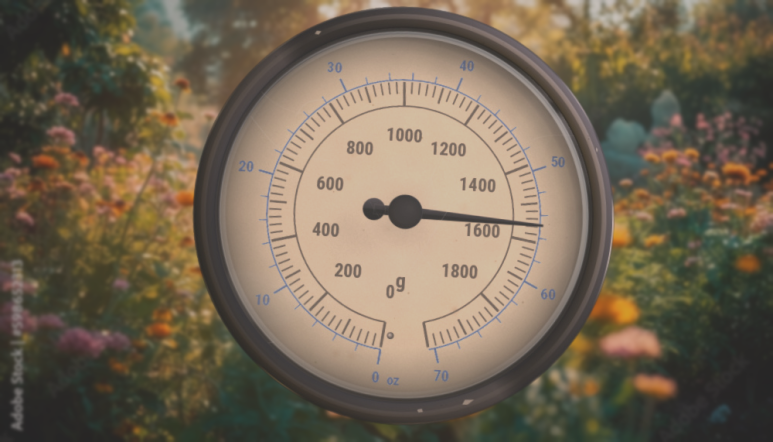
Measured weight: 1560 g
